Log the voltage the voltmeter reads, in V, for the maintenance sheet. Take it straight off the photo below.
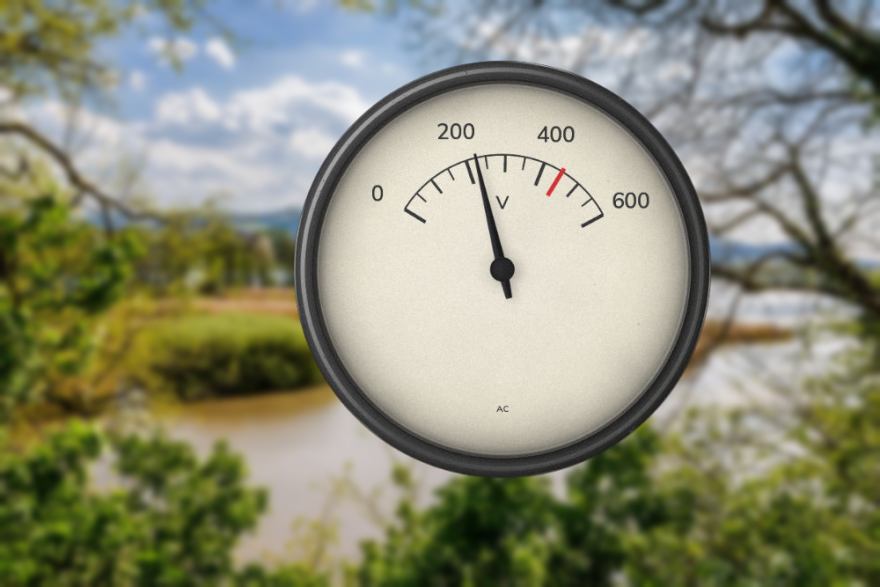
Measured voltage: 225 V
